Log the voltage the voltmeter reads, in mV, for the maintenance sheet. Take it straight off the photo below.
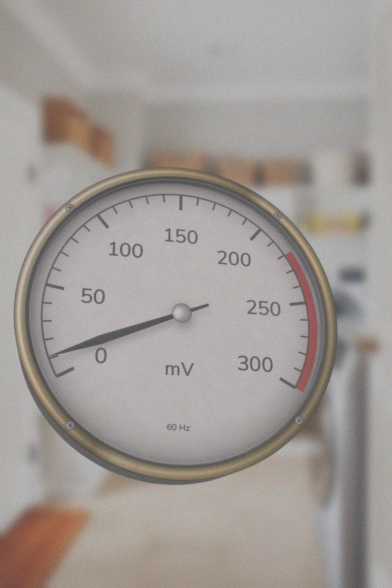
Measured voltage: 10 mV
